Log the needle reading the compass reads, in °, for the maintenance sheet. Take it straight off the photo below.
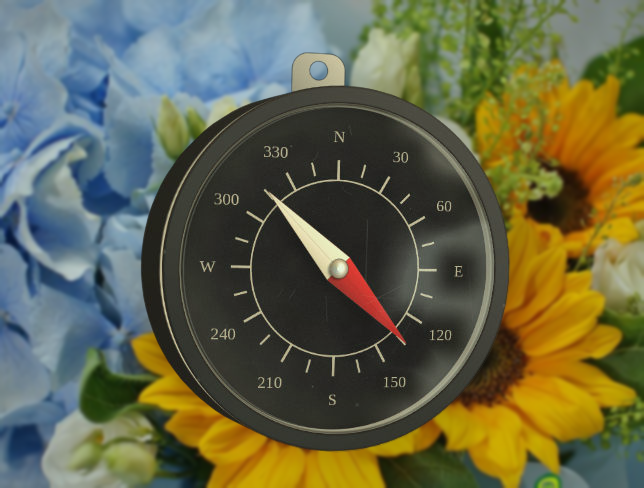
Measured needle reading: 135 °
